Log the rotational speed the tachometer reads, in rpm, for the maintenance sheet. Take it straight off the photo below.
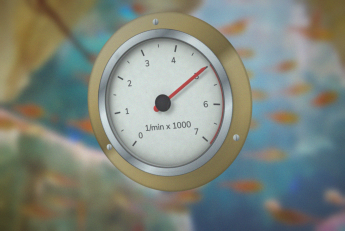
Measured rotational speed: 5000 rpm
